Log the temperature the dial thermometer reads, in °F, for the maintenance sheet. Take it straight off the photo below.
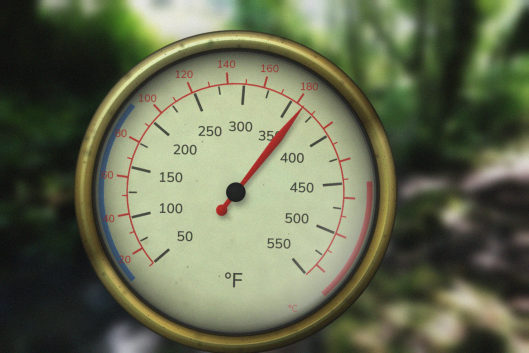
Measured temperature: 362.5 °F
